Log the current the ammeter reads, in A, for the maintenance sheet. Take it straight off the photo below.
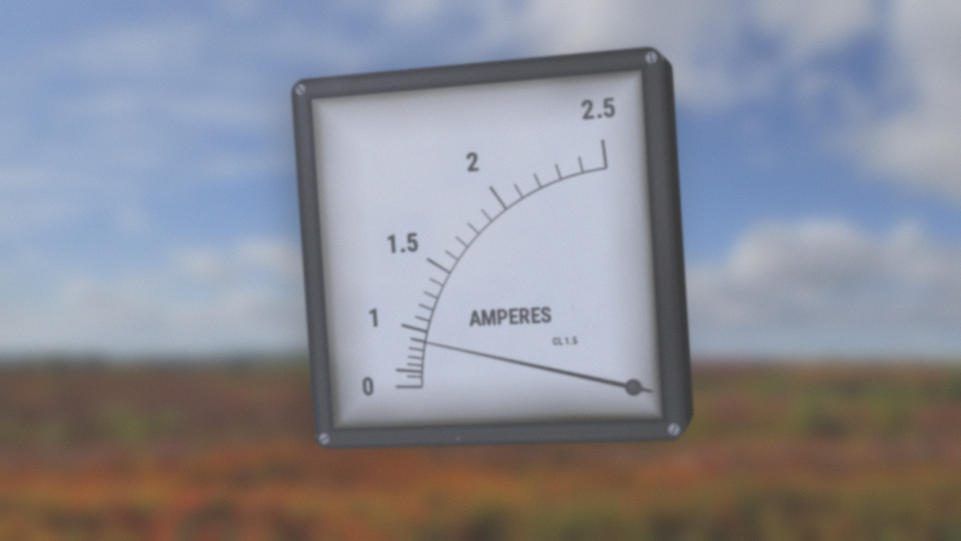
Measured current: 0.9 A
